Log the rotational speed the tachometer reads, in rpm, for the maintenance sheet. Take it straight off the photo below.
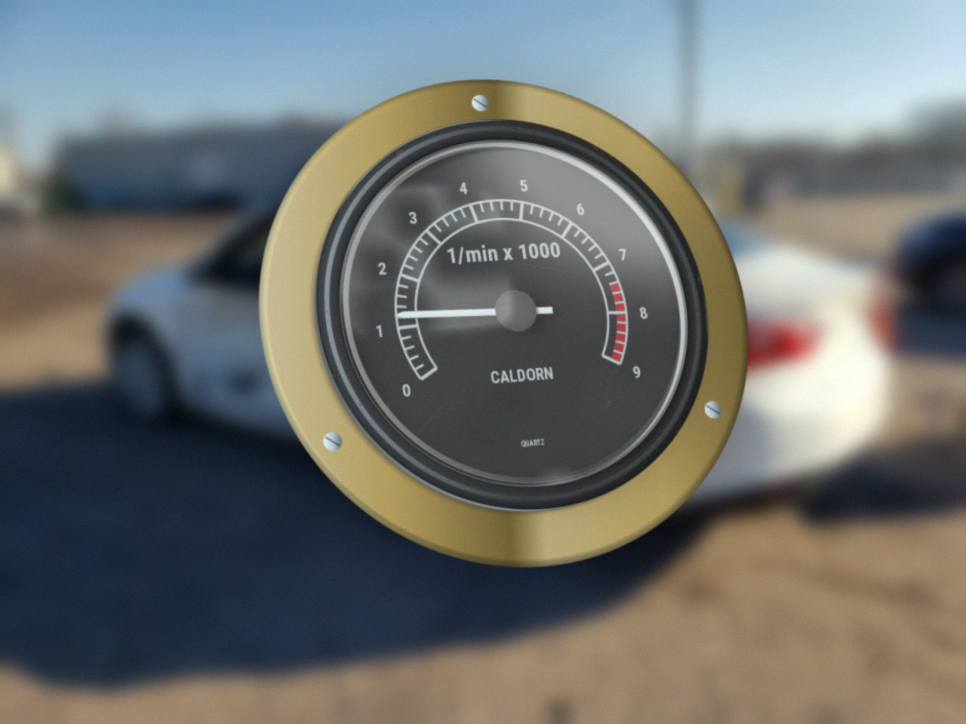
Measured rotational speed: 1200 rpm
